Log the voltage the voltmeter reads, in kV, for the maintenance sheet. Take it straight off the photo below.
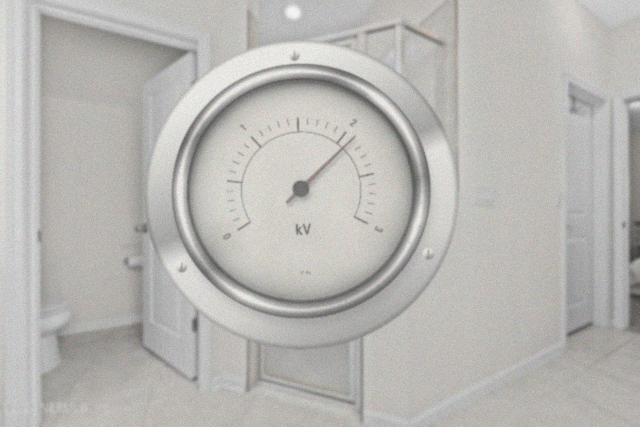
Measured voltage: 2.1 kV
